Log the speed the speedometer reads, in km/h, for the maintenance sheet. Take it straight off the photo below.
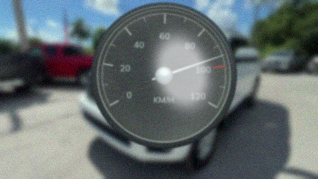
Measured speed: 95 km/h
